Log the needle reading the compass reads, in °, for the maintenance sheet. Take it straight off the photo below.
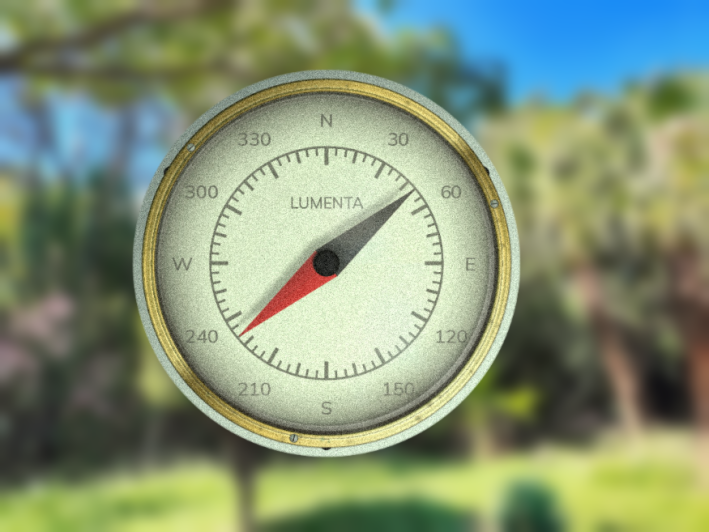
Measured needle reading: 230 °
